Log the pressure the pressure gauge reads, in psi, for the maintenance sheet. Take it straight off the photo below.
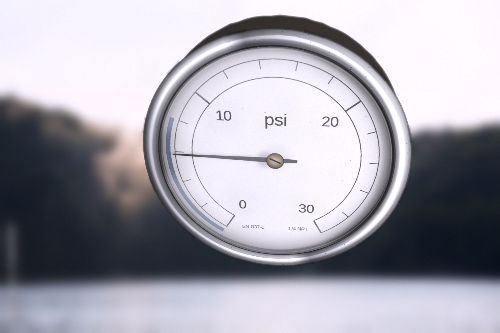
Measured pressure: 6 psi
